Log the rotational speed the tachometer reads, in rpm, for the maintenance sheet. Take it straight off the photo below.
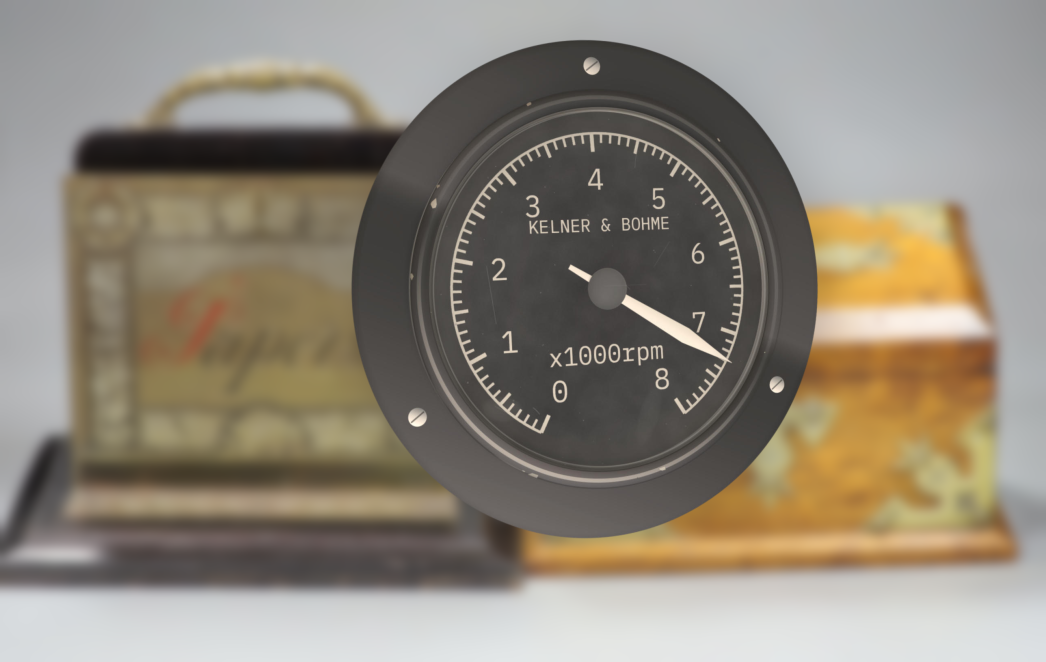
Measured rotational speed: 7300 rpm
